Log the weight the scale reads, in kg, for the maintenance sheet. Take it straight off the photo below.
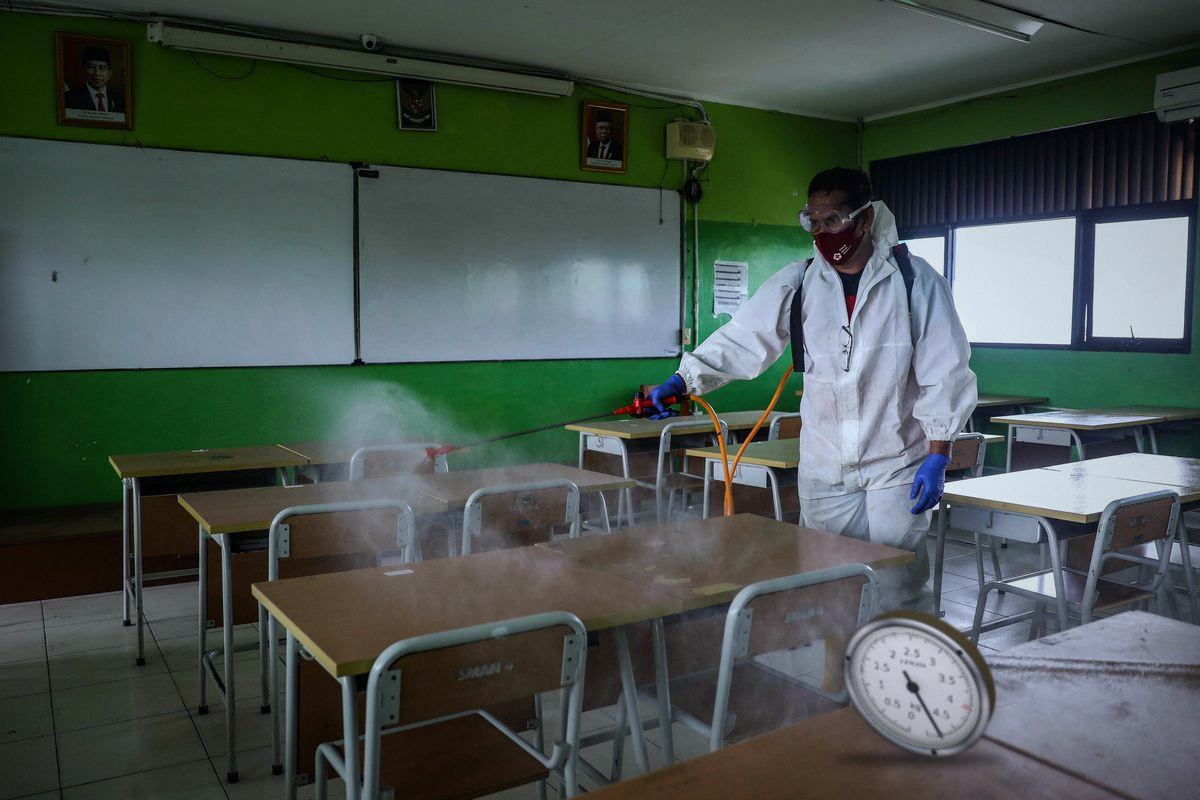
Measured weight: 4.75 kg
